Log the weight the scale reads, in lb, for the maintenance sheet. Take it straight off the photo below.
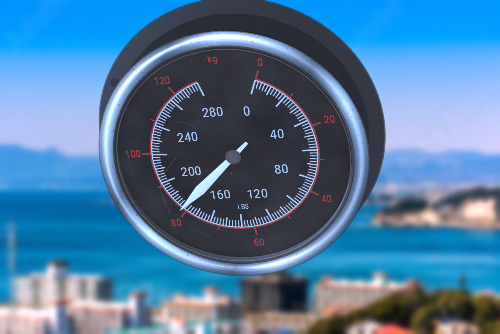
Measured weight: 180 lb
